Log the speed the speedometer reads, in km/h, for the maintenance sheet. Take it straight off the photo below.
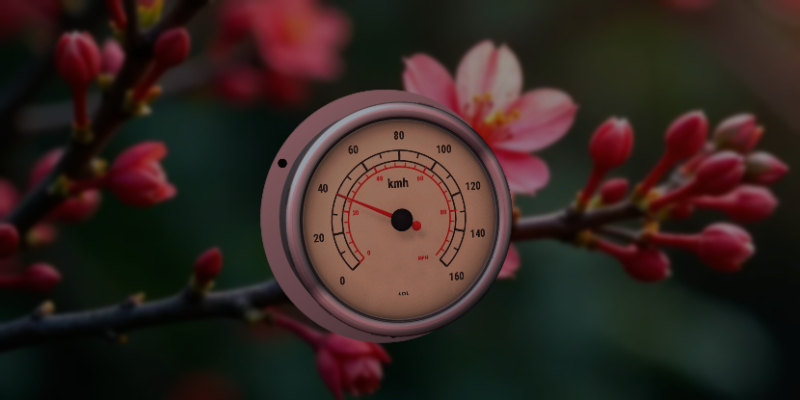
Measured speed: 40 km/h
